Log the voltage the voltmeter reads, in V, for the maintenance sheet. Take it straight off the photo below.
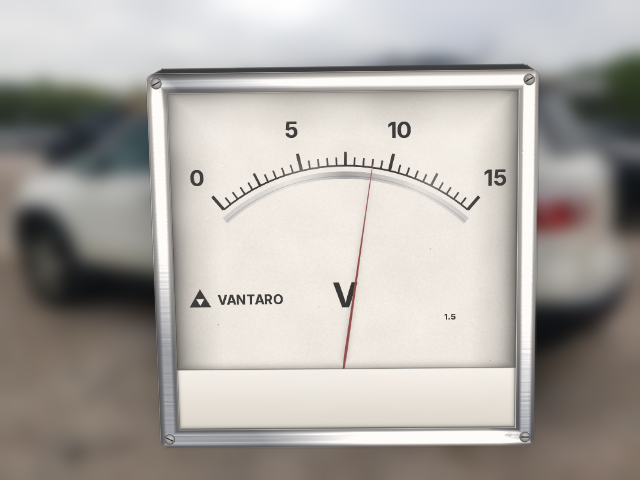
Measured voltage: 9 V
